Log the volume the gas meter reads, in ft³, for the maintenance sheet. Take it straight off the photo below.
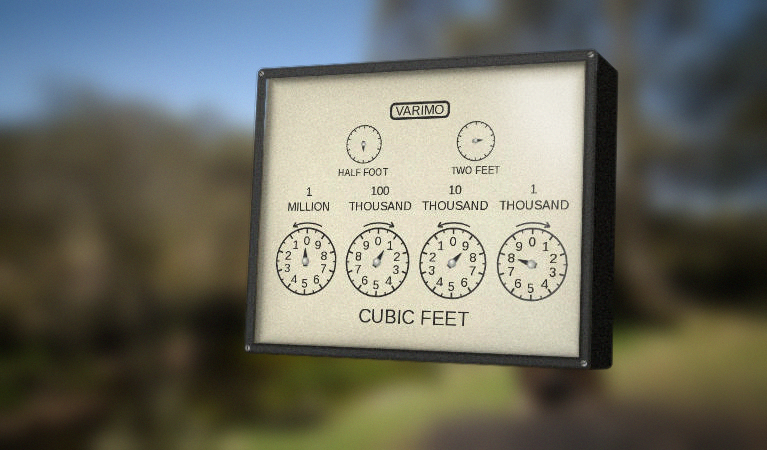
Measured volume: 8800 ft³
